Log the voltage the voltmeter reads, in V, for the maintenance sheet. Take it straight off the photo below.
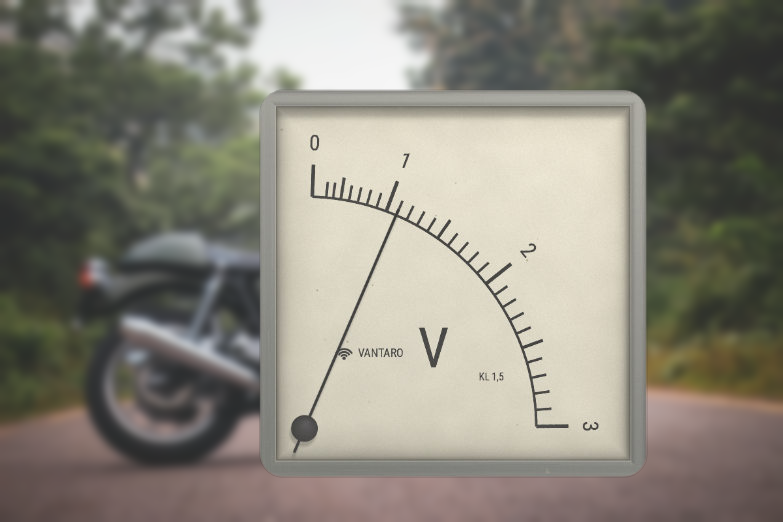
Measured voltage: 1.1 V
